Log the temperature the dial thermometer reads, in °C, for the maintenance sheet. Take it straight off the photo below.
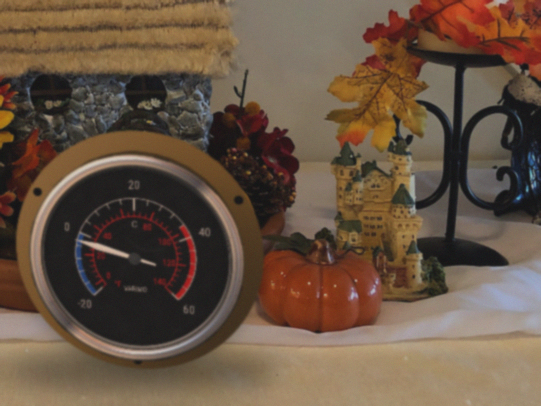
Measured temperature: -2 °C
